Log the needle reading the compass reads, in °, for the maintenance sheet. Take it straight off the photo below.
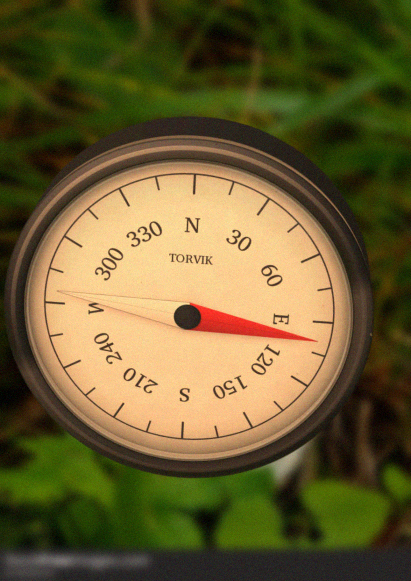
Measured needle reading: 97.5 °
